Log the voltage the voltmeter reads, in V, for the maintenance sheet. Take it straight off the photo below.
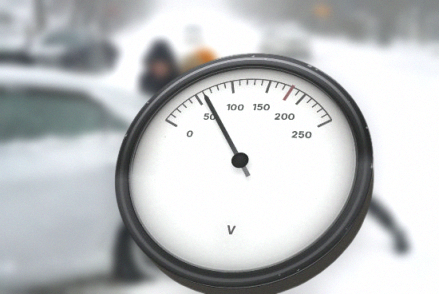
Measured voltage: 60 V
